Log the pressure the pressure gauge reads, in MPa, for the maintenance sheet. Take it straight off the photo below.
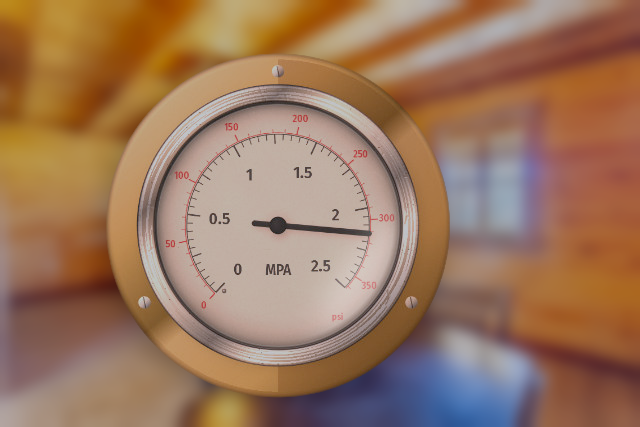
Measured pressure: 2.15 MPa
